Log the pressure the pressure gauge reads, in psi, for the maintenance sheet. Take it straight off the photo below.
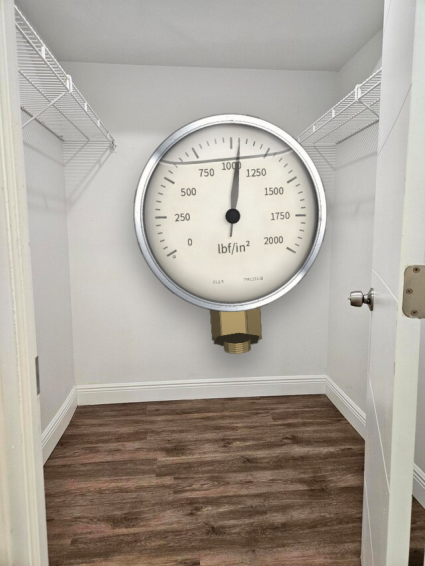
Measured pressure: 1050 psi
